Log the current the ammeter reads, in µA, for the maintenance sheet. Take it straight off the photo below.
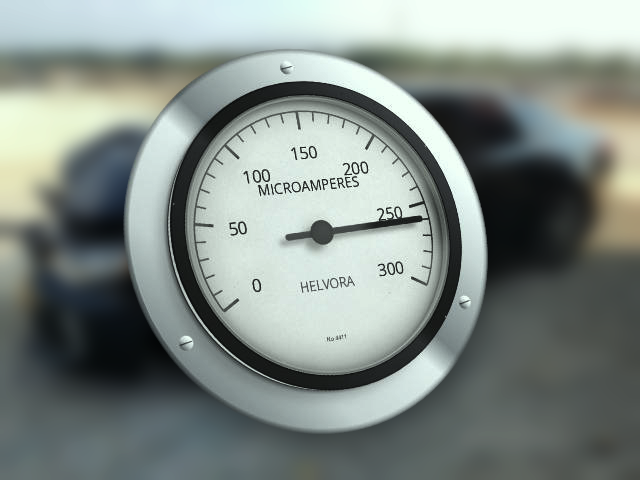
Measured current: 260 µA
